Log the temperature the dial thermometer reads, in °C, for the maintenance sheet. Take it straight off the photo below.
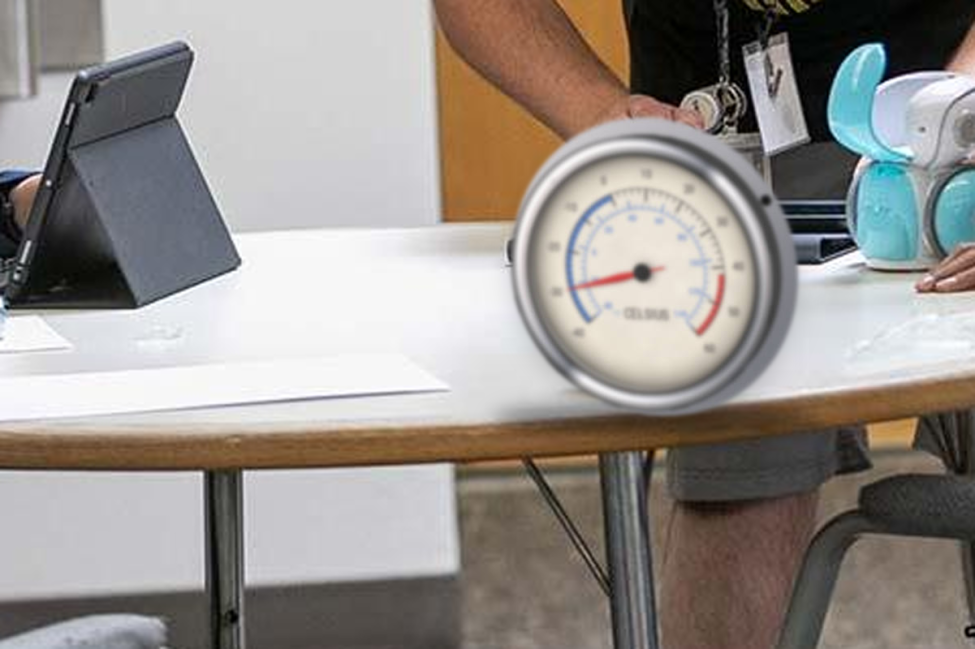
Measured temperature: -30 °C
